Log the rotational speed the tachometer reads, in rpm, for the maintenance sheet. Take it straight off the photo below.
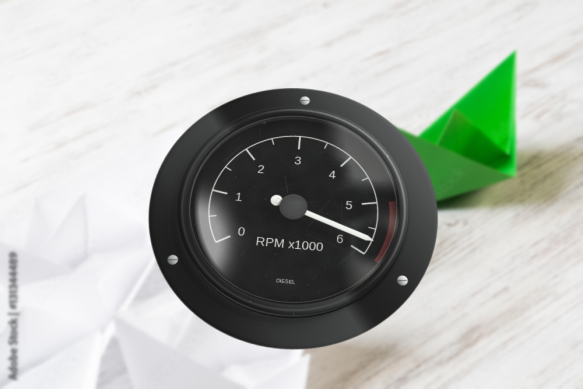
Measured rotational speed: 5750 rpm
